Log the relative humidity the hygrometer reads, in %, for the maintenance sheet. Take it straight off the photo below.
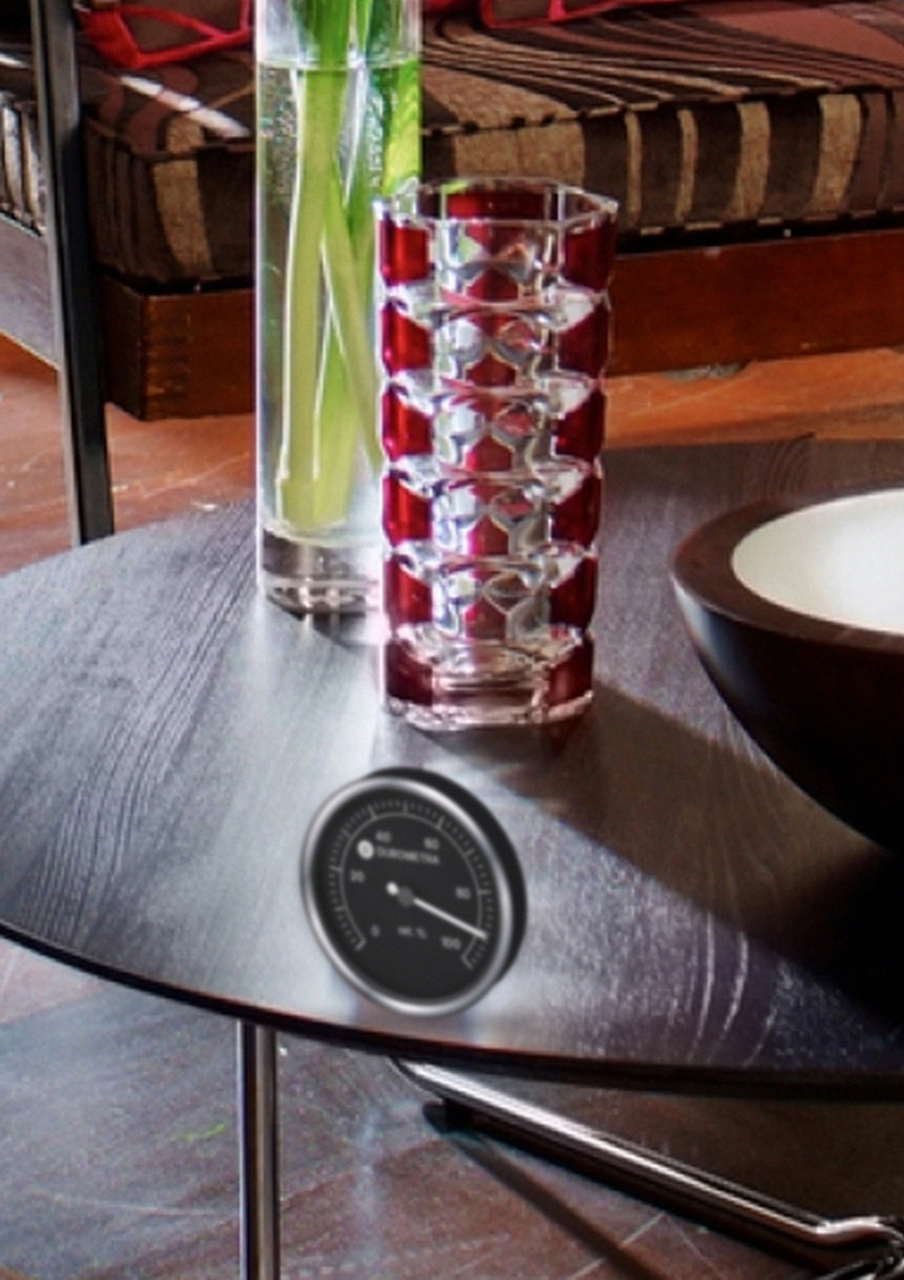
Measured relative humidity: 90 %
